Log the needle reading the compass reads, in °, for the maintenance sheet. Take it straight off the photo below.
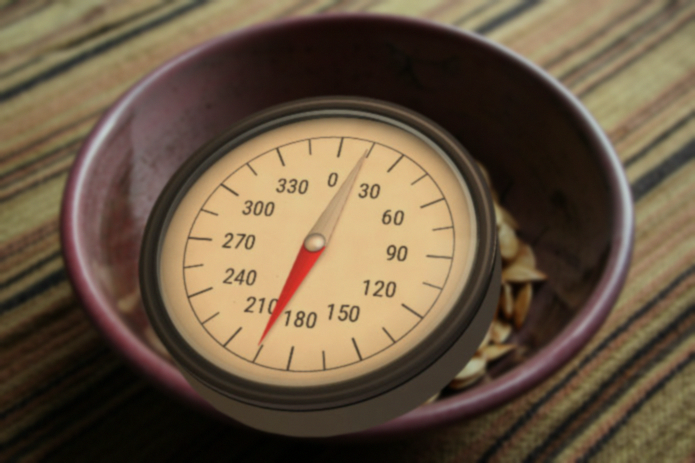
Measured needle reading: 195 °
